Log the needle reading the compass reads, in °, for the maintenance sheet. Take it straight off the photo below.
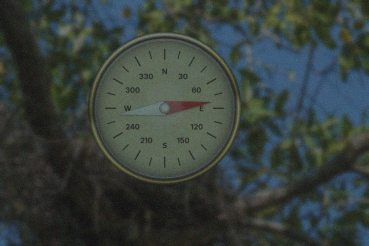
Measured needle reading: 82.5 °
